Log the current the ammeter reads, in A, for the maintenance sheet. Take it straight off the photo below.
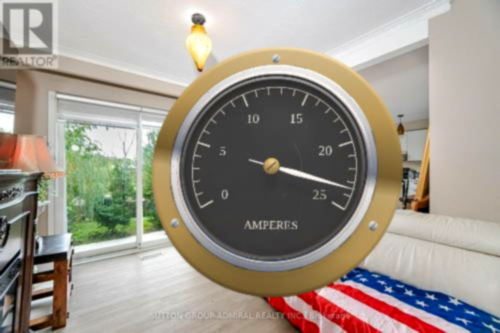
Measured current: 23.5 A
